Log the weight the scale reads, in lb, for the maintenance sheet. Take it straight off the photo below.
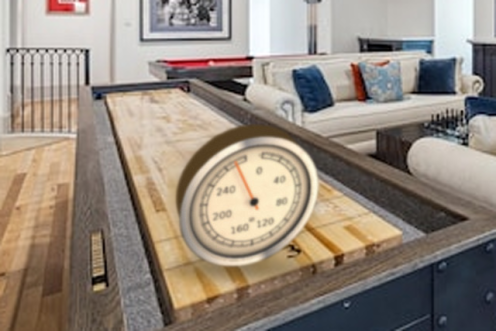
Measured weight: 270 lb
